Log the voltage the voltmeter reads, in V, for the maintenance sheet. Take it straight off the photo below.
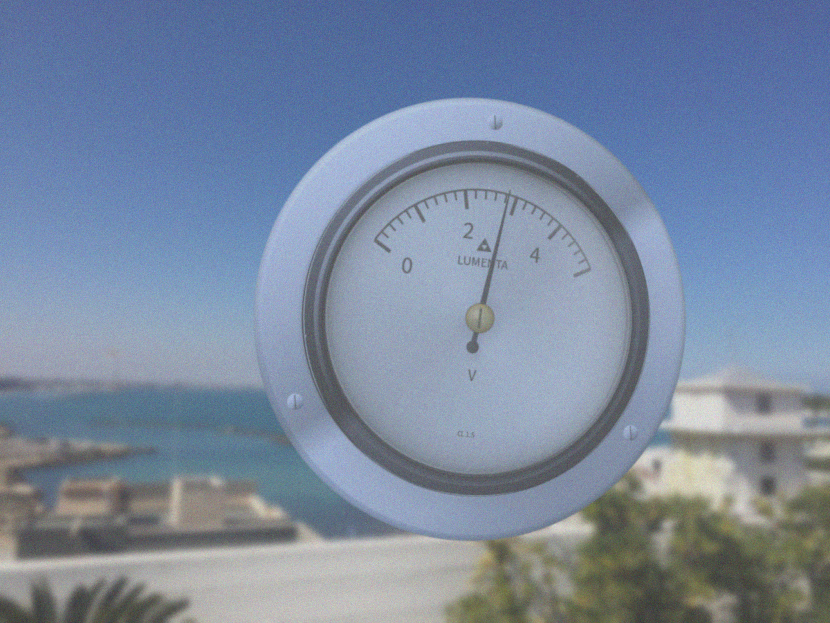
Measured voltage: 2.8 V
